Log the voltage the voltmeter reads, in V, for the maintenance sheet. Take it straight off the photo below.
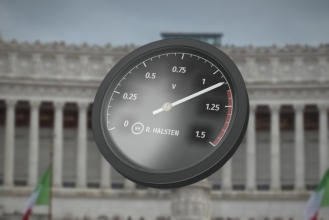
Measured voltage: 1.1 V
